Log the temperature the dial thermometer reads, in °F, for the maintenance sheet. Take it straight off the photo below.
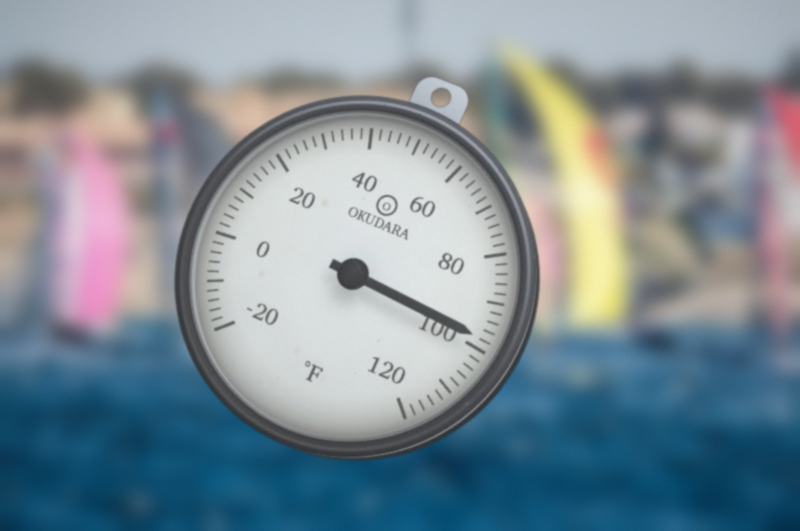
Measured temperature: 98 °F
